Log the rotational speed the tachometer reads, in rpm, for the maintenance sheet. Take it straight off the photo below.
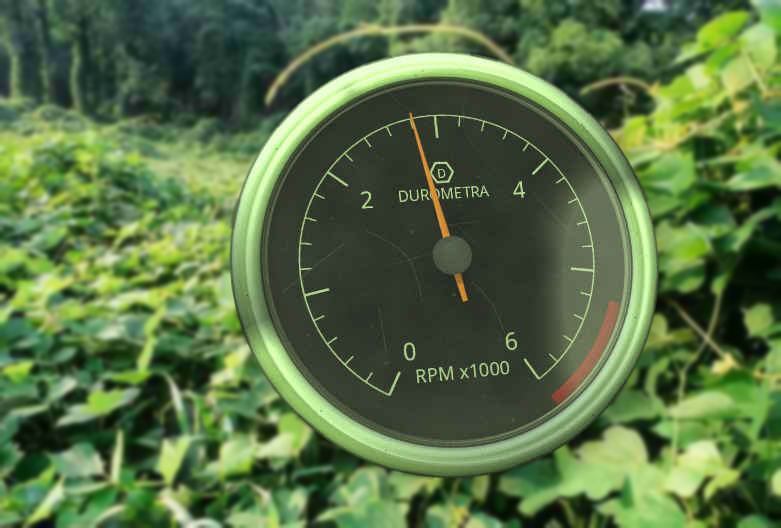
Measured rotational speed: 2800 rpm
